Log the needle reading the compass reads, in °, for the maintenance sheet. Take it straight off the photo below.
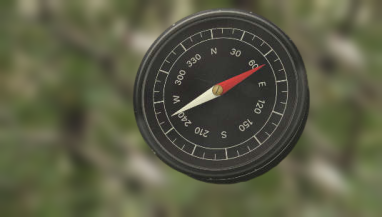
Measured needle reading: 70 °
